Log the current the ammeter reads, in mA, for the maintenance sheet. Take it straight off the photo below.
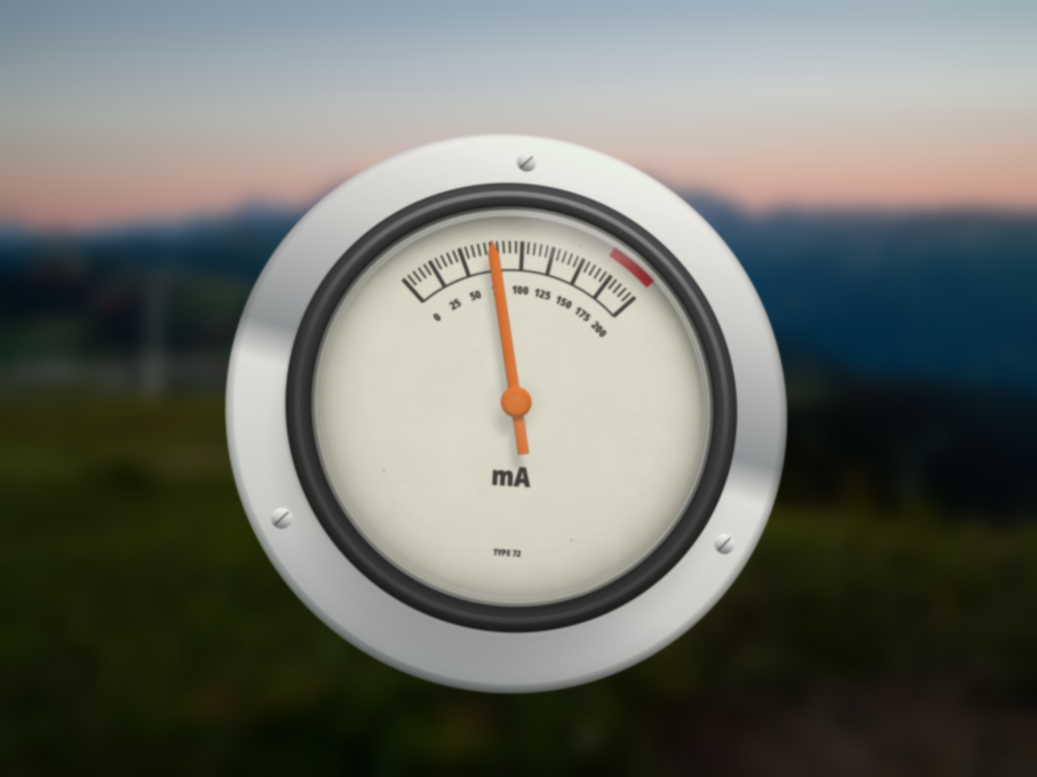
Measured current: 75 mA
